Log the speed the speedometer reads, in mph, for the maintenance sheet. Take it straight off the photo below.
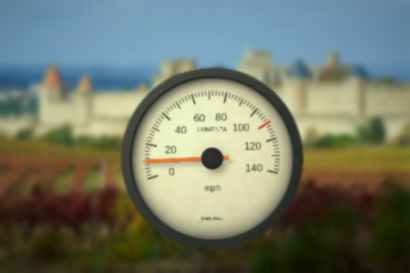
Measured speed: 10 mph
